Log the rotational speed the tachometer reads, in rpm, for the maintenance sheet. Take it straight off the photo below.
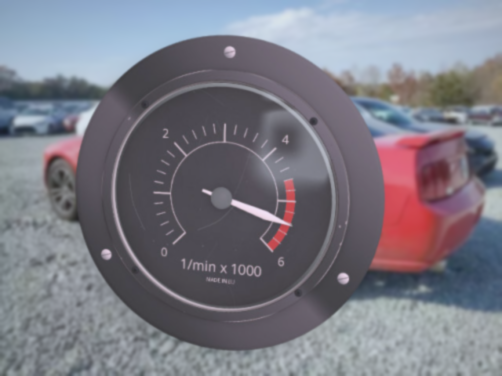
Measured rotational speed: 5400 rpm
